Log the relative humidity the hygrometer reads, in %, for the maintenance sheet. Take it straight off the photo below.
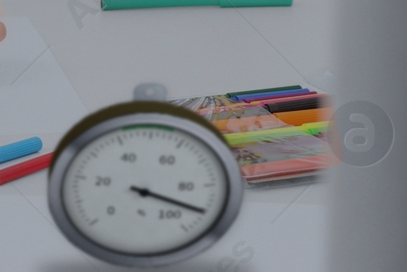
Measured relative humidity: 90 %
